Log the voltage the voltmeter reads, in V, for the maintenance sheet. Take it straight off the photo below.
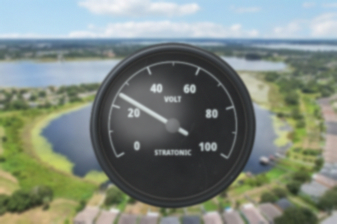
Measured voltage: 25 V
